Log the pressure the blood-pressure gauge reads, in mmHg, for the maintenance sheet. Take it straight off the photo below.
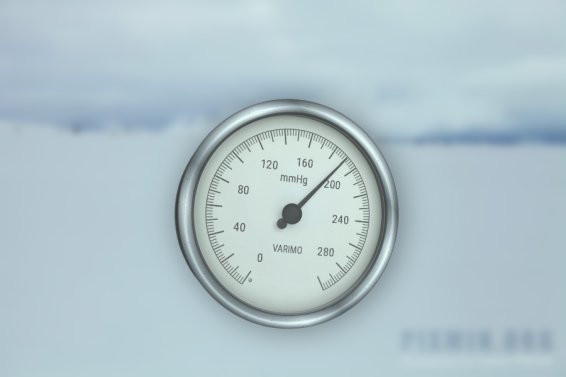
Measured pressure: 190 mmHg
